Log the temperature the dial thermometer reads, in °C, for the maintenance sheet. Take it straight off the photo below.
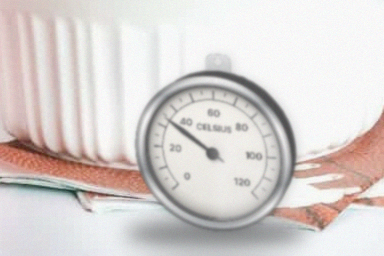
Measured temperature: 35 °C
